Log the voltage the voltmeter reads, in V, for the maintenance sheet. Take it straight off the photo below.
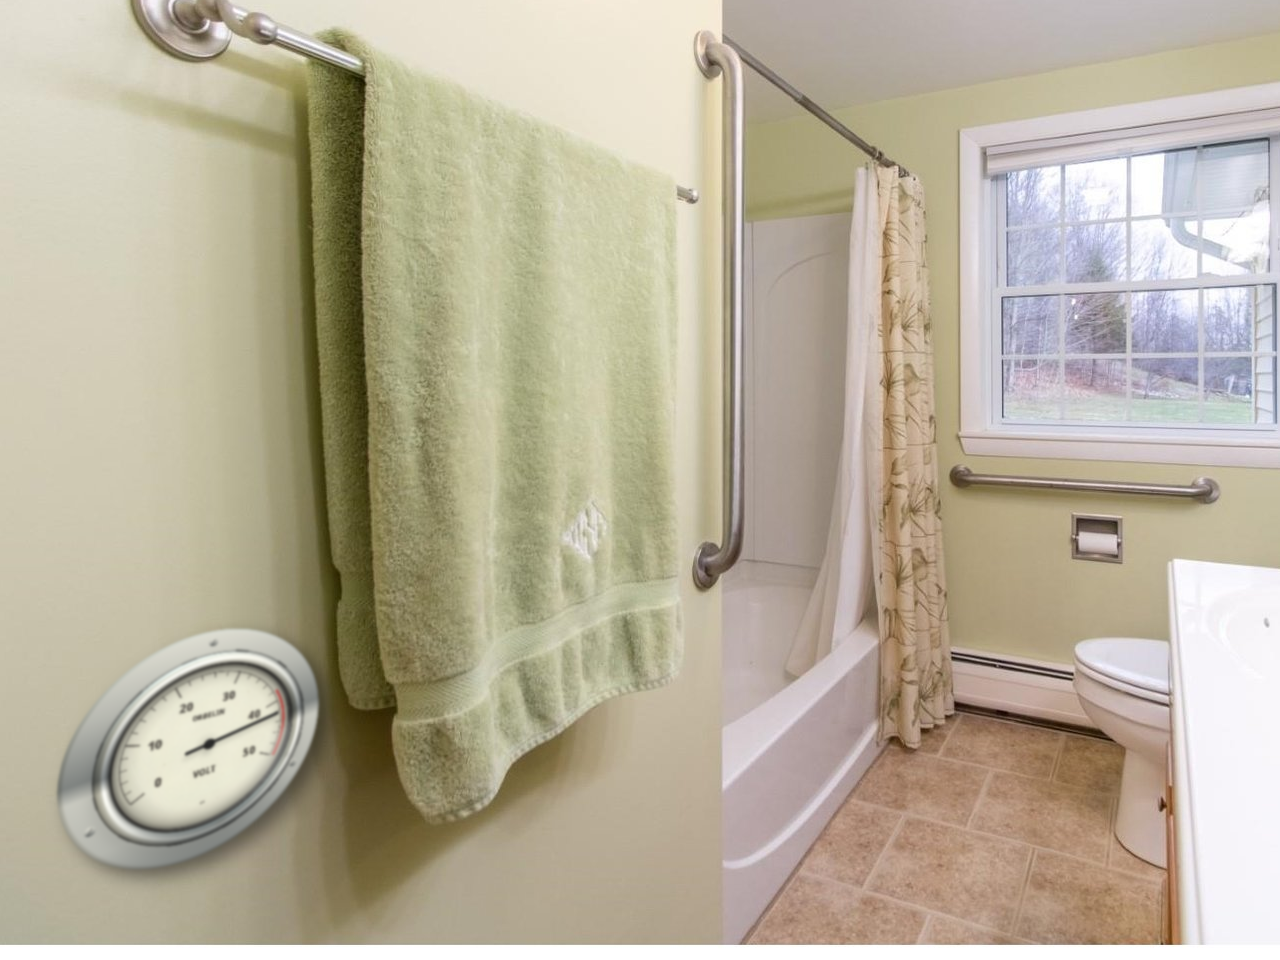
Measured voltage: 42 V
